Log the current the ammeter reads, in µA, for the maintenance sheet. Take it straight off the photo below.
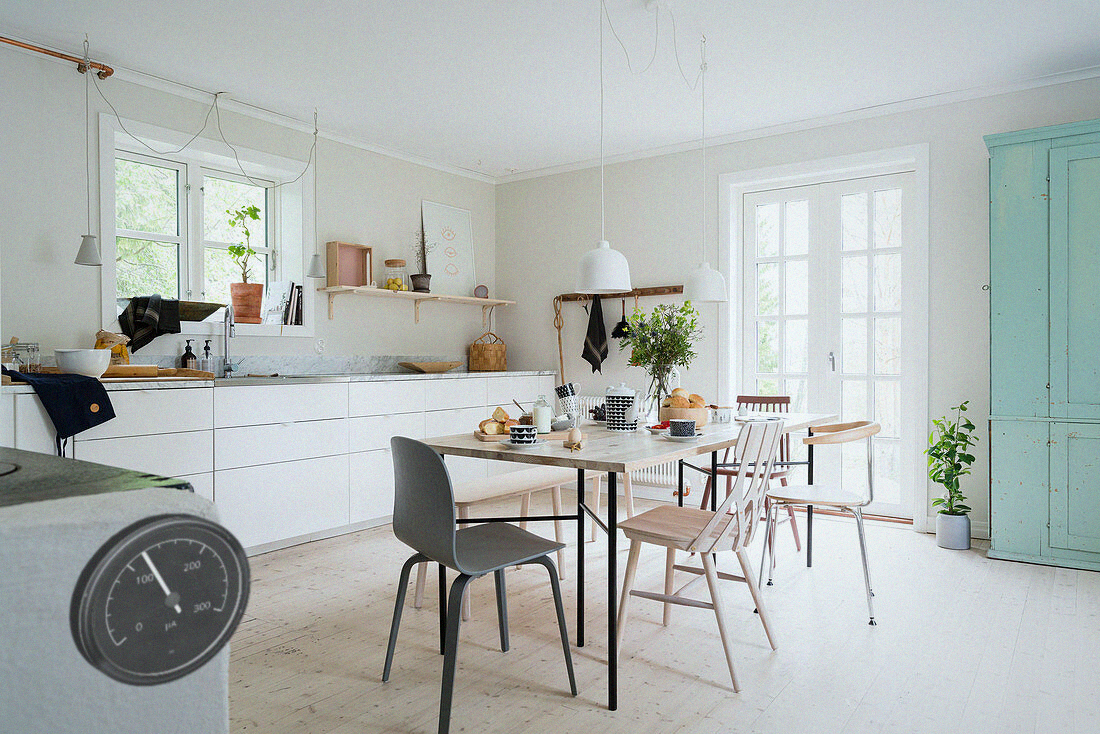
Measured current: 120 µA
